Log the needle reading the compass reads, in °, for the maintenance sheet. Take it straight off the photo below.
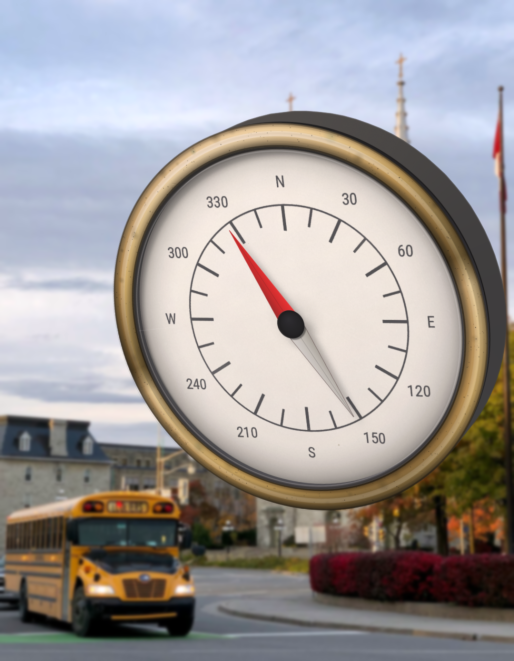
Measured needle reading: 330 °
